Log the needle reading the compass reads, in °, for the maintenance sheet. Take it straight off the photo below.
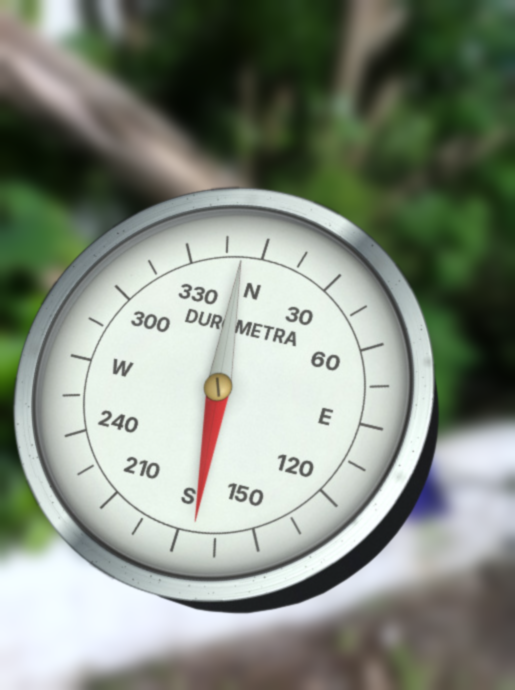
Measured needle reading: 172.5 °
